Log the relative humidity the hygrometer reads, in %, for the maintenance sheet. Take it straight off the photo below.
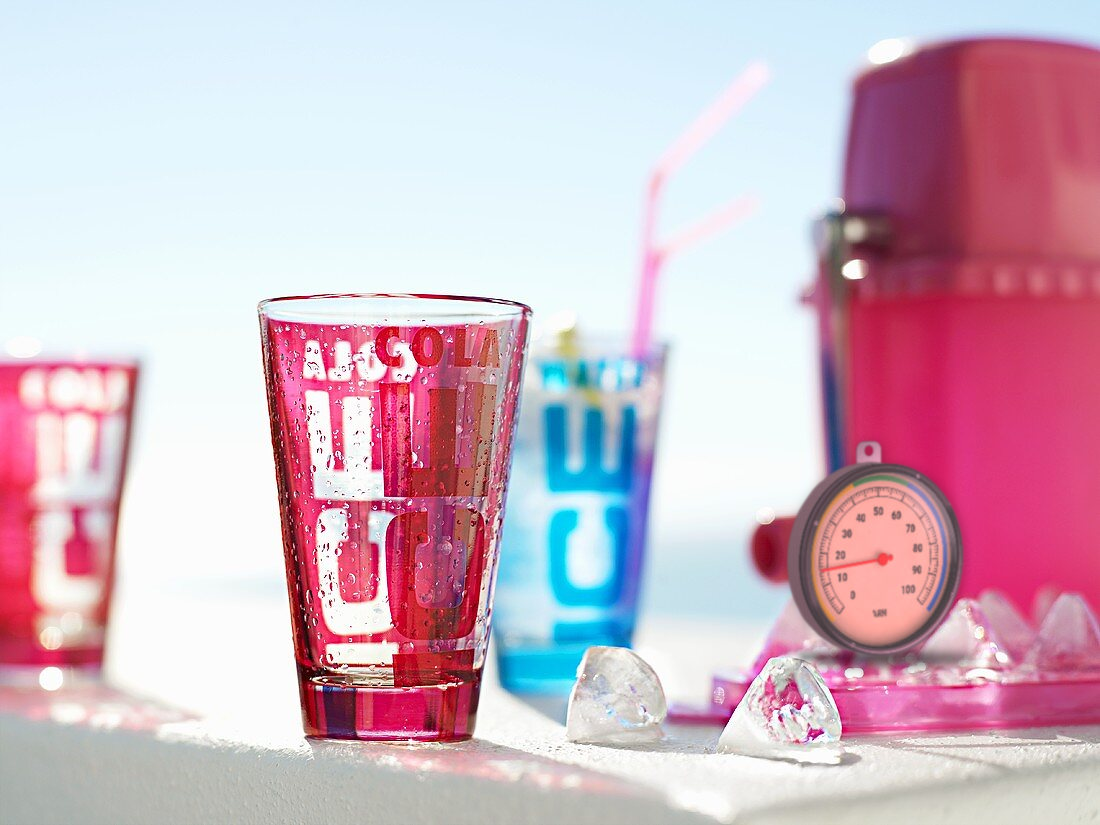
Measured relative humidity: 15 %
